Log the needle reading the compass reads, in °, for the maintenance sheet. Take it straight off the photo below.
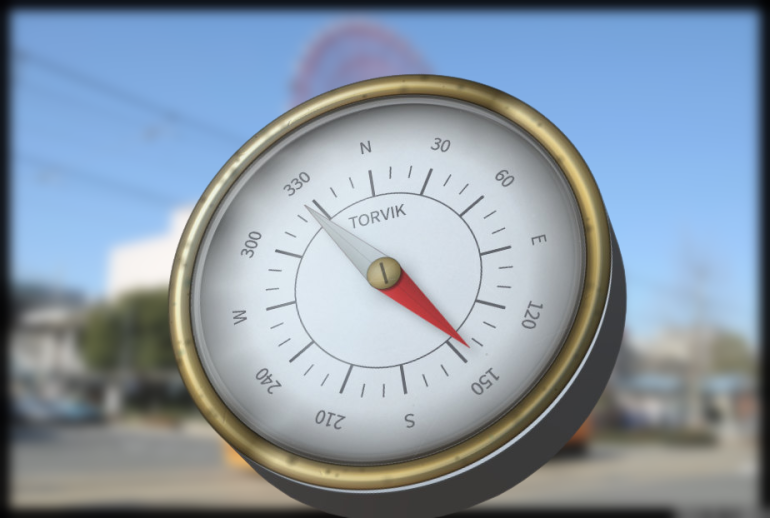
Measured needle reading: 145 °
